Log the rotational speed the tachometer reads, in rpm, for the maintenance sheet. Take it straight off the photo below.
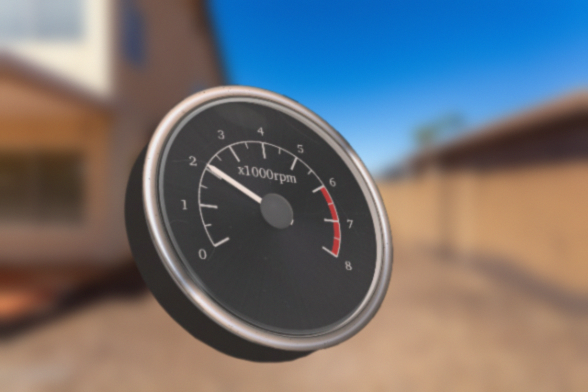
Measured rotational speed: 2000 rpm
